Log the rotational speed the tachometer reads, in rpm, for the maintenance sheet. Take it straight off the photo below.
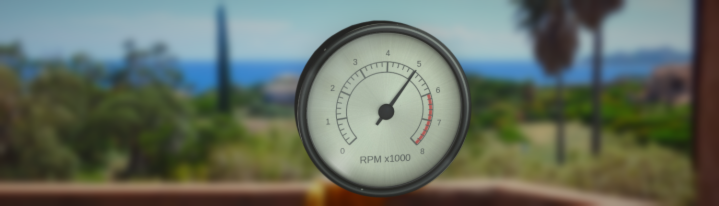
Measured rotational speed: 5000 rpm
